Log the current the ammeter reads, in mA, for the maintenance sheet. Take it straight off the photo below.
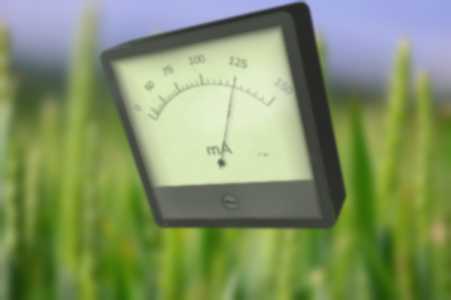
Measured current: 125 mA
